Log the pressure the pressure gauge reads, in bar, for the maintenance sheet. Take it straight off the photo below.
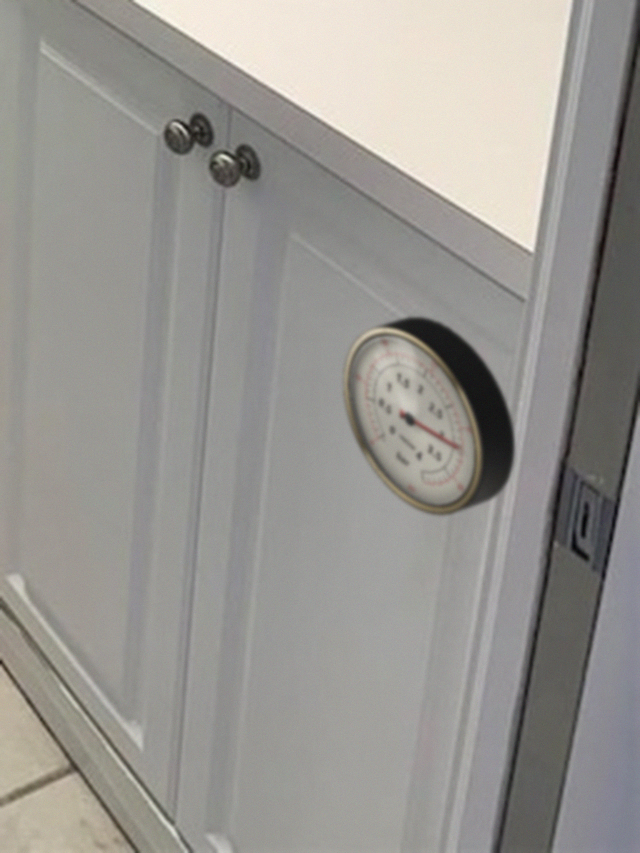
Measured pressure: 3 bar
